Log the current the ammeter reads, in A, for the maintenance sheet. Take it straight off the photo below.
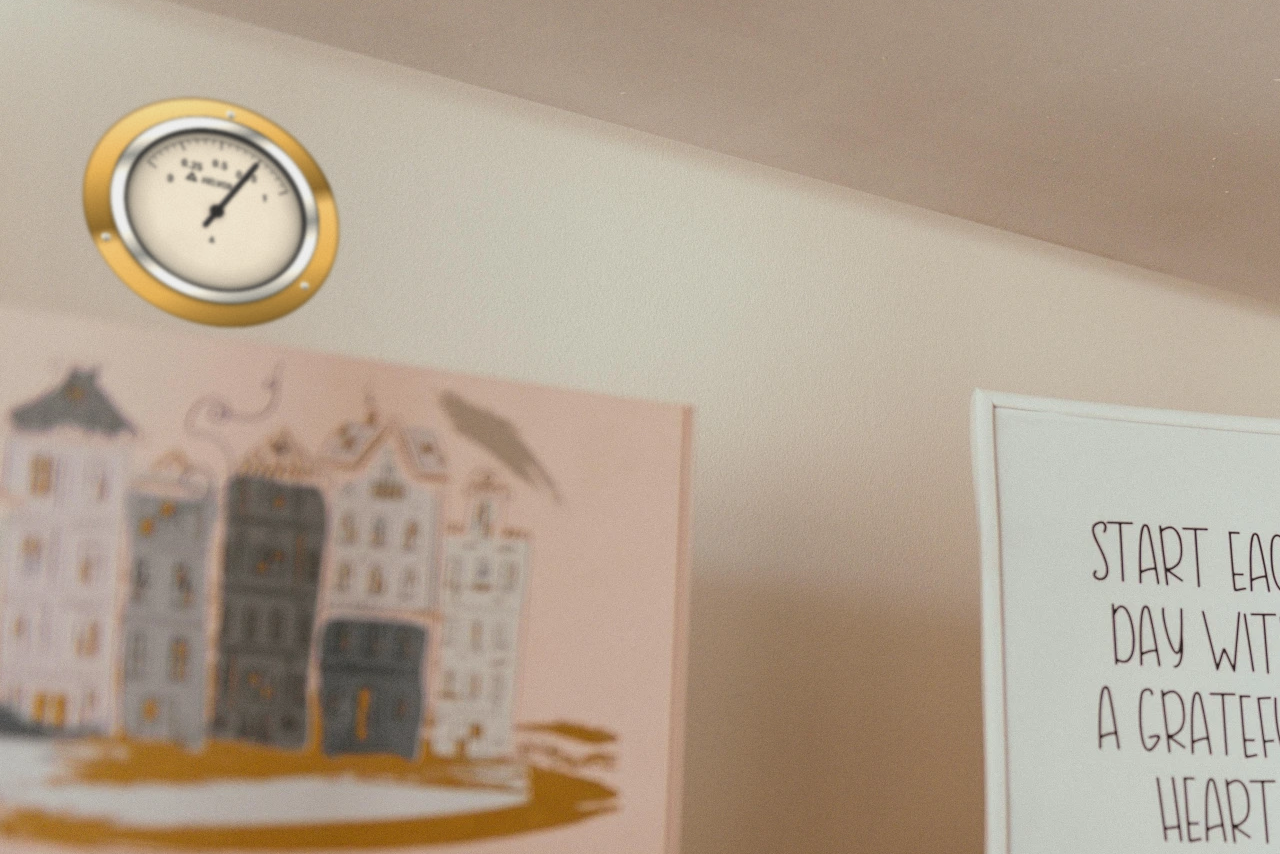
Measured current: 0.75 A
